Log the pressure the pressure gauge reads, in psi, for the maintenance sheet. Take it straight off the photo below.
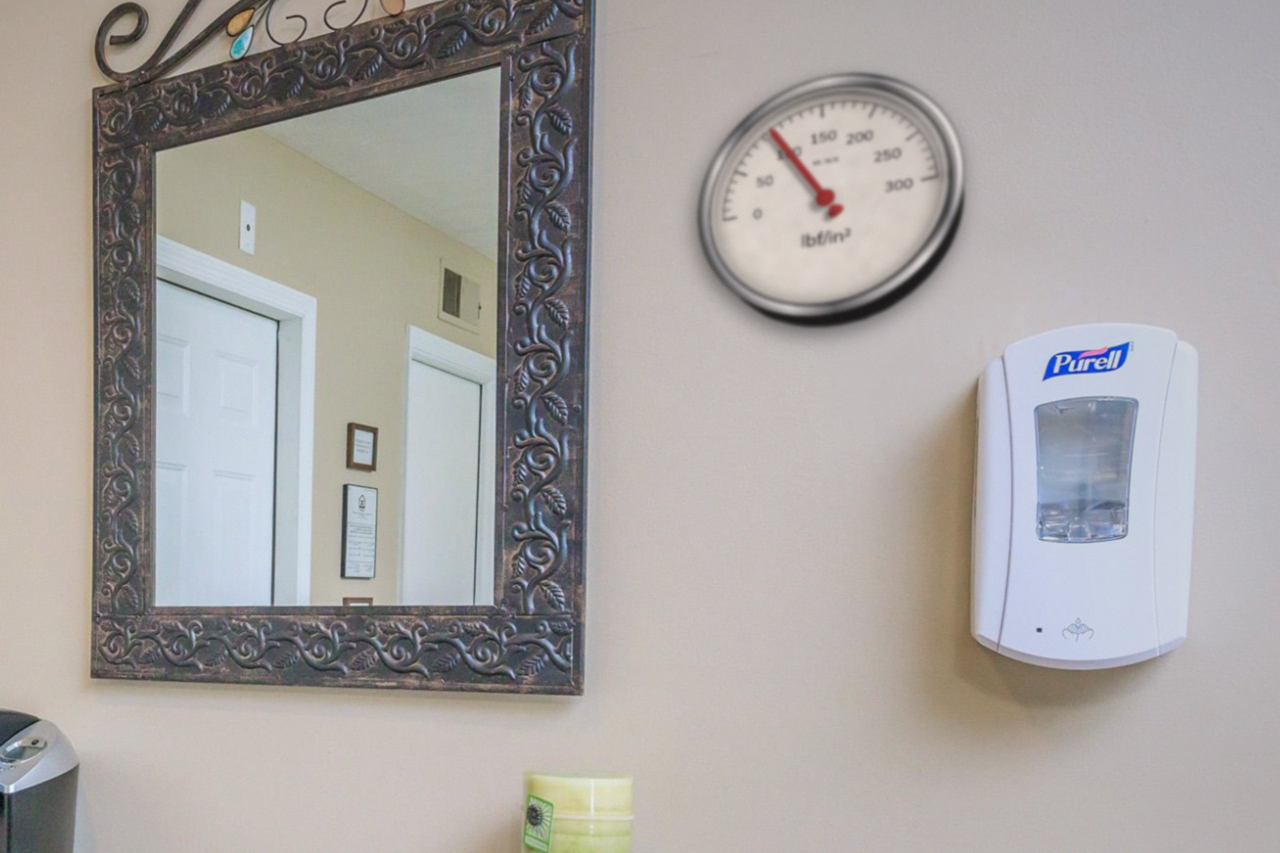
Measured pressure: 100 psi
